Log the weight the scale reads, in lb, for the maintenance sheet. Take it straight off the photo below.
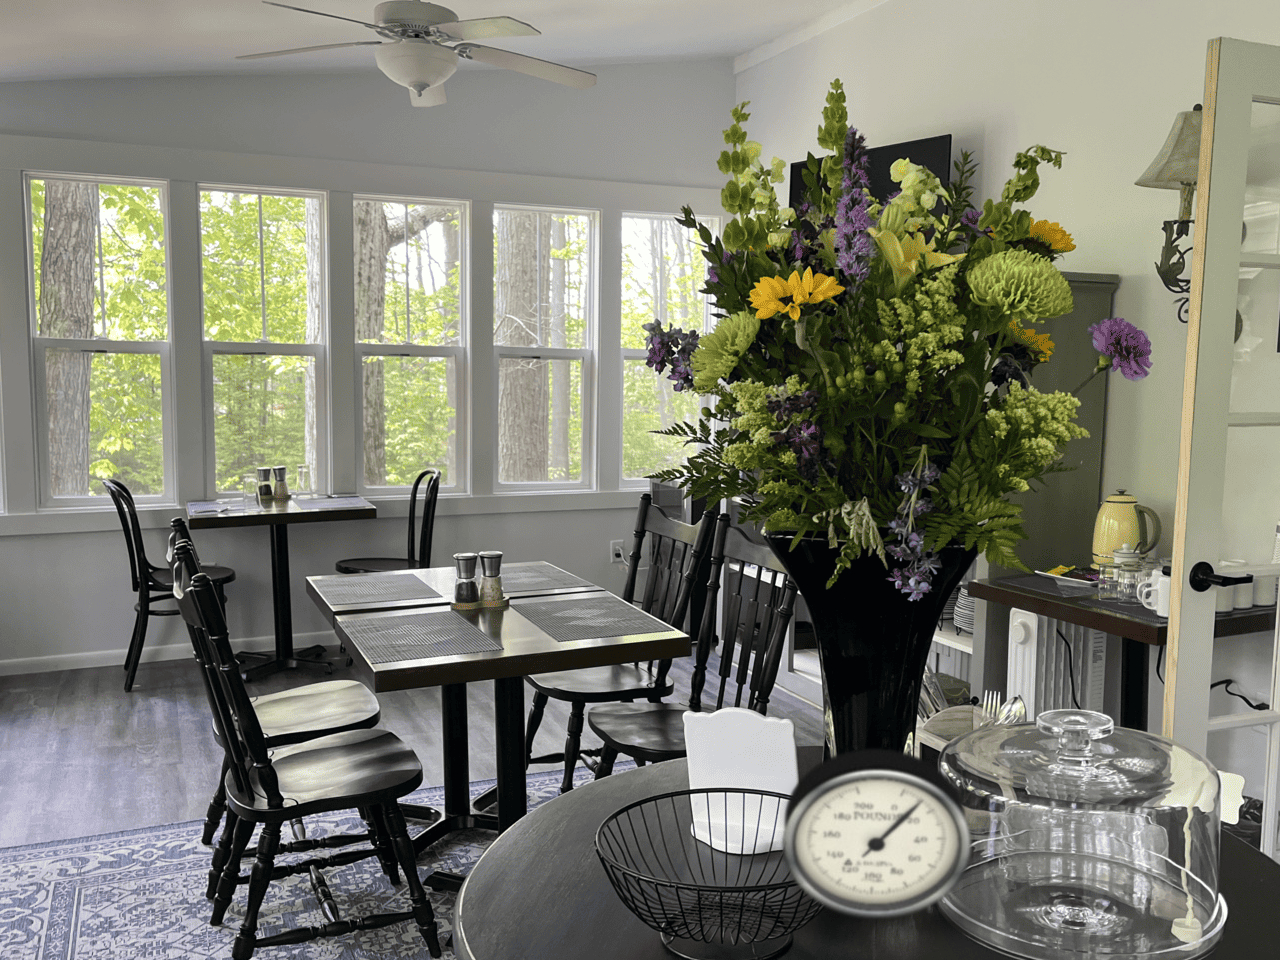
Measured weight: 10 lb
